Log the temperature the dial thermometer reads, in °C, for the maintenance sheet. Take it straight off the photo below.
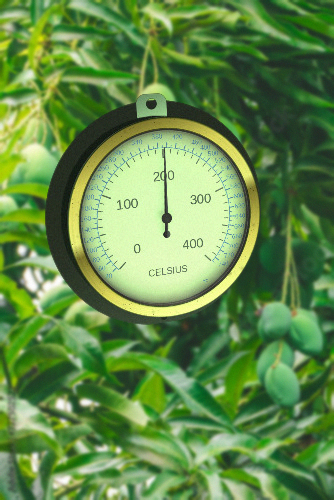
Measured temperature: 200 °C
